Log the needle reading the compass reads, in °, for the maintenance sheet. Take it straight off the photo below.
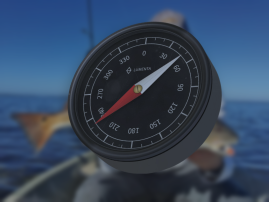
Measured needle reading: 230 °
